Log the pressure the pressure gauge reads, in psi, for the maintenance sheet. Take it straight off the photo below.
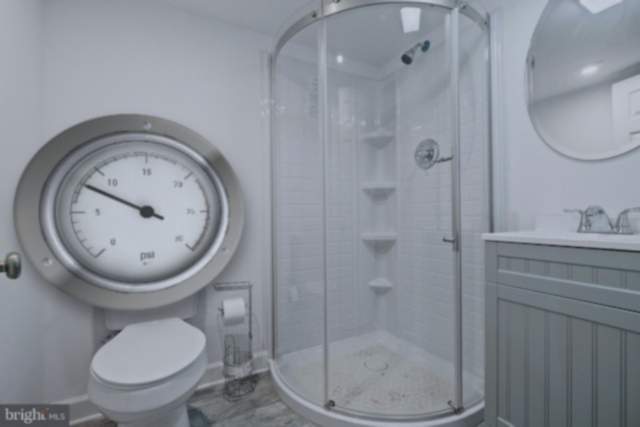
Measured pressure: 8 psi
